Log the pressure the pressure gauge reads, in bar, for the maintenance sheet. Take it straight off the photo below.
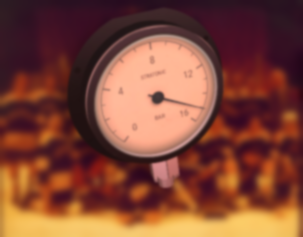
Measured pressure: 15 bar
